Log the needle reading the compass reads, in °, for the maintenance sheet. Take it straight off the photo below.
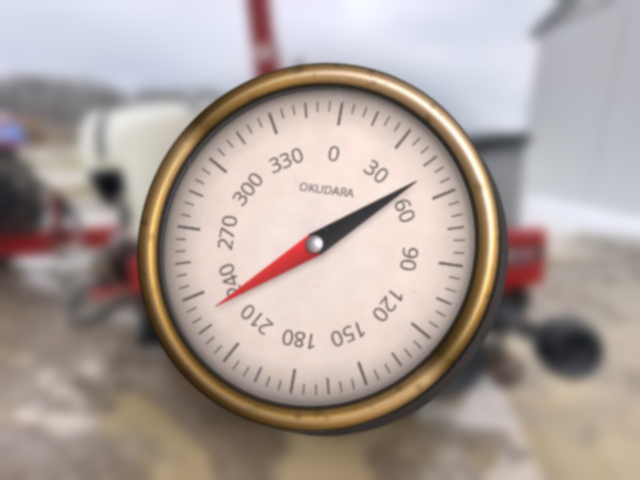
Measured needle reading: 230 °
